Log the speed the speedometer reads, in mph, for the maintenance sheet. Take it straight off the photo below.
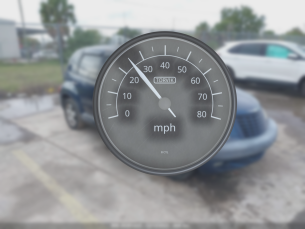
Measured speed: 25 mph
